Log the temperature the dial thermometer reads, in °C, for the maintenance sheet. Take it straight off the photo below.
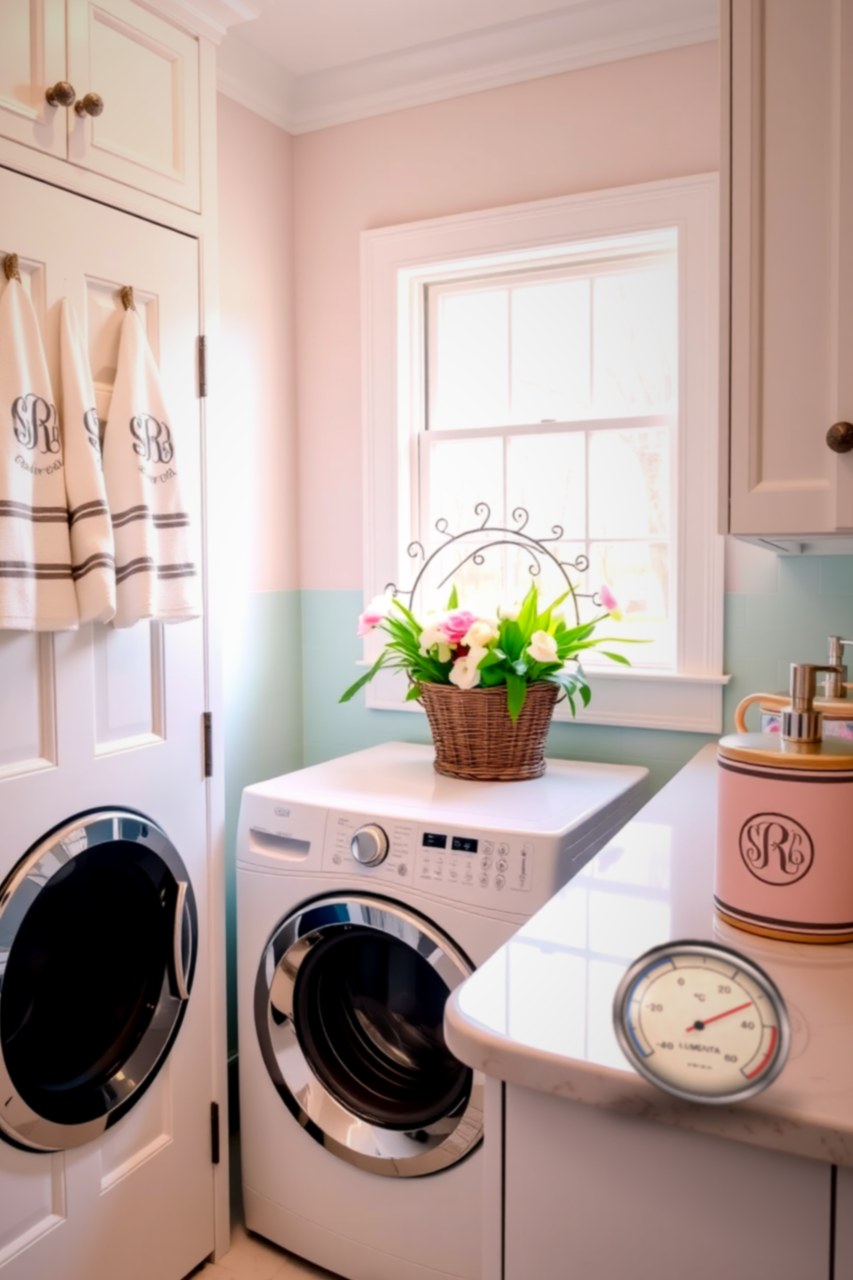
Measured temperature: 30 °C
